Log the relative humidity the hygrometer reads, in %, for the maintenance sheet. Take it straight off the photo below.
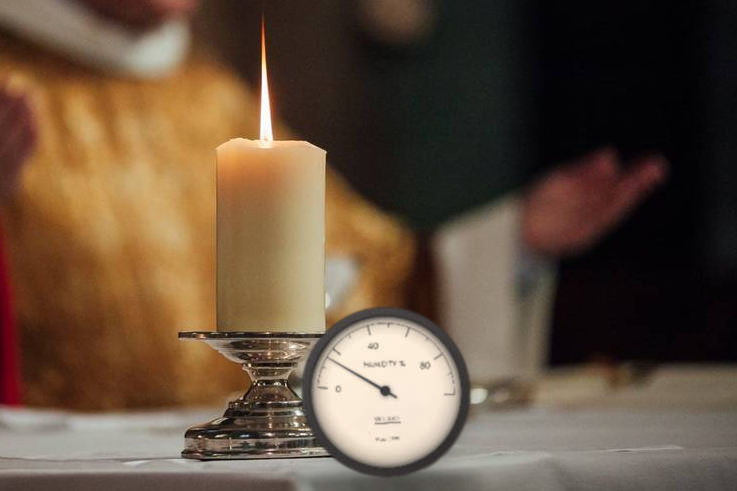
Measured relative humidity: 15 %
